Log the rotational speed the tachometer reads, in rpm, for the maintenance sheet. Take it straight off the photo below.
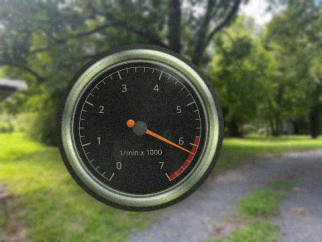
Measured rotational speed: 6200 rpm
